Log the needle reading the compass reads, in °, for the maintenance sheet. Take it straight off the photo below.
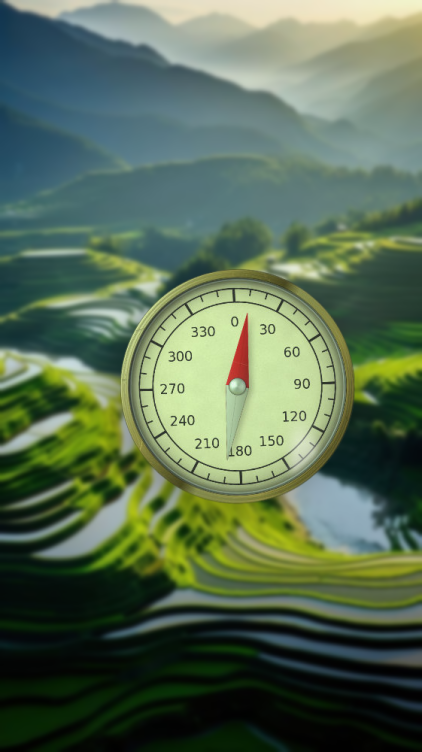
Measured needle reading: 10 °
